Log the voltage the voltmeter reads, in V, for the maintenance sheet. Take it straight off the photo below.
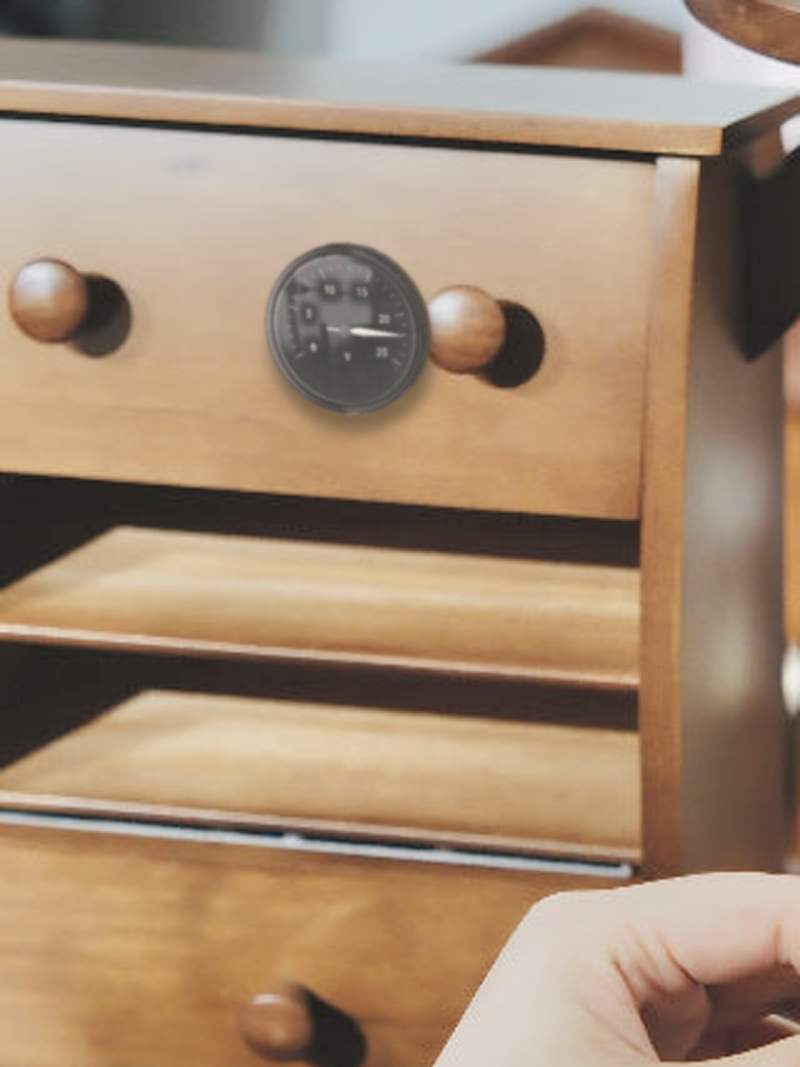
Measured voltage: 22 V
